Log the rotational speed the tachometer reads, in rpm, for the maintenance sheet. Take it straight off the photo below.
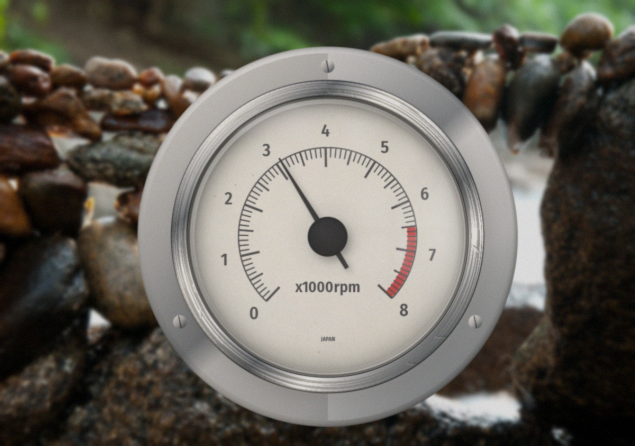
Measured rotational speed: 3100 rpm
